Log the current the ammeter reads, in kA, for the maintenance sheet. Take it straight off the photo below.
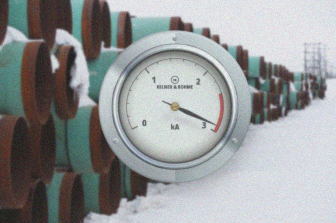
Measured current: 2.9 kA
